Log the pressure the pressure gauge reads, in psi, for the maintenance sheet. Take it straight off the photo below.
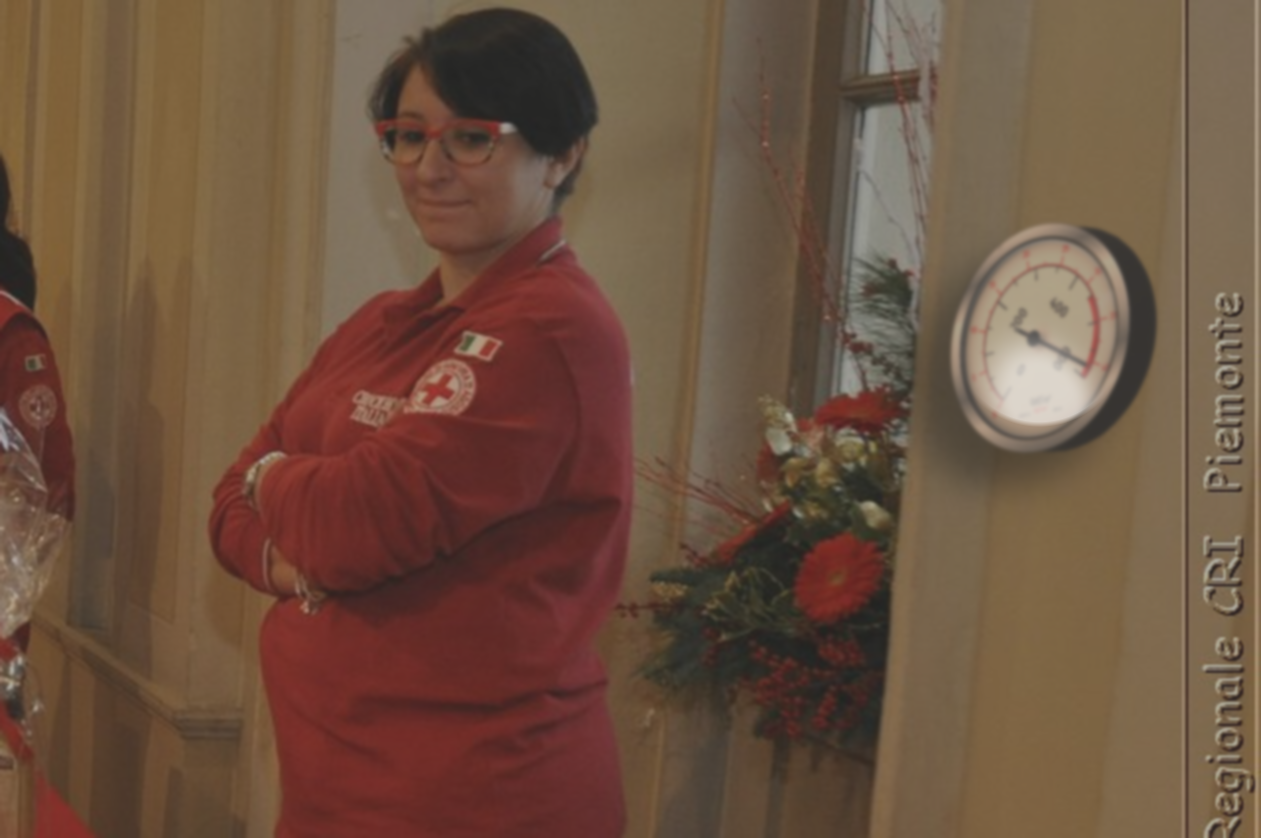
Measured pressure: 575 psi
